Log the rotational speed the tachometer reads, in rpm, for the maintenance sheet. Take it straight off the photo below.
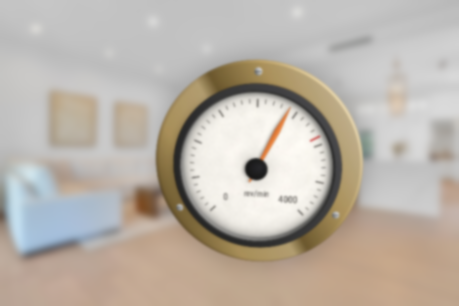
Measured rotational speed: 2400 rpm
